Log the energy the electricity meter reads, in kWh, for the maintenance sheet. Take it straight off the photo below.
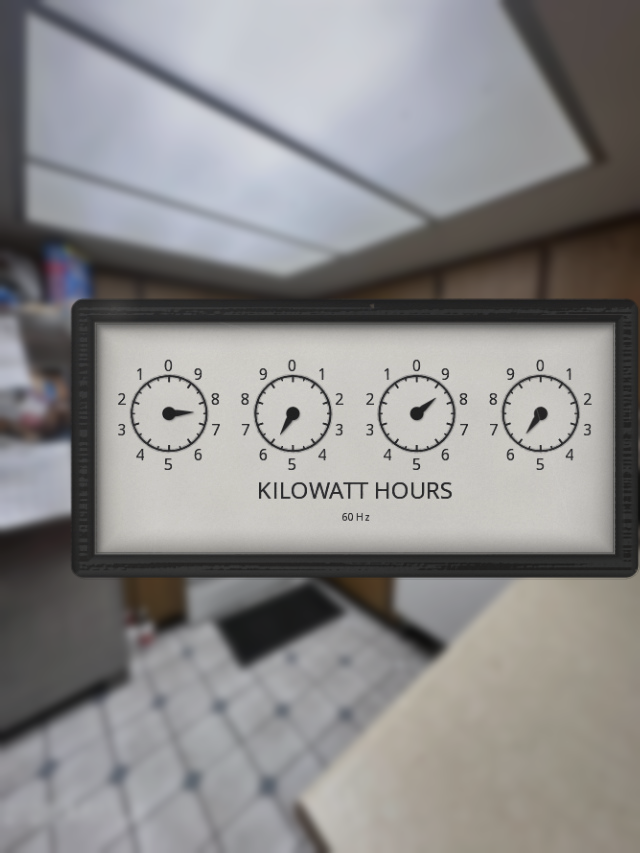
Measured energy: 7586 kWh
